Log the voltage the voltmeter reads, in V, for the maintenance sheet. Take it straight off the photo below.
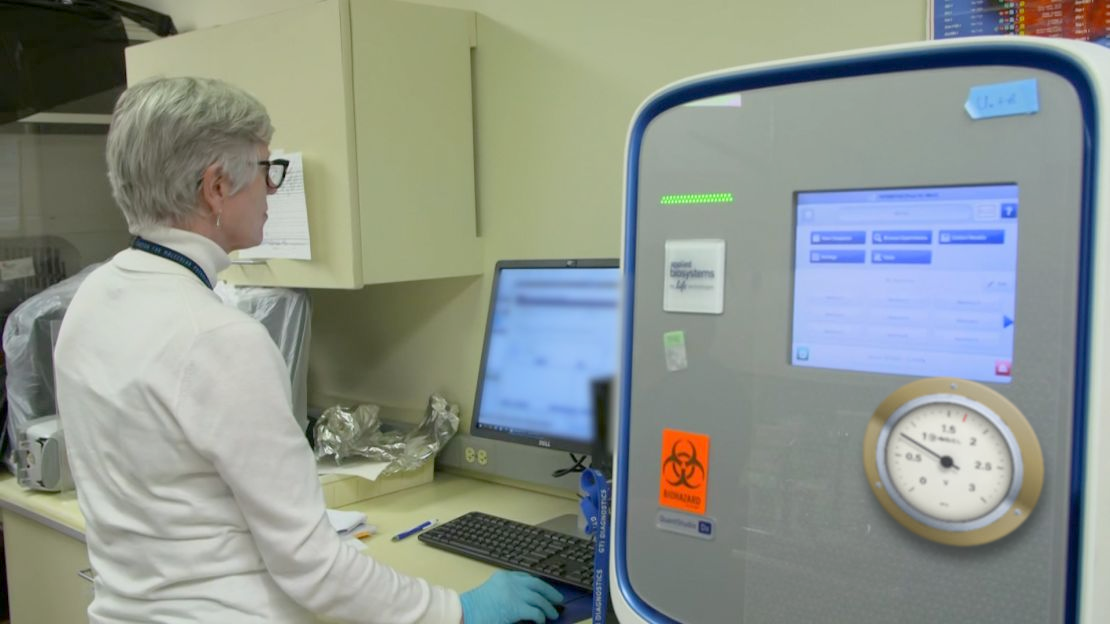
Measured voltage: 0.8 V
